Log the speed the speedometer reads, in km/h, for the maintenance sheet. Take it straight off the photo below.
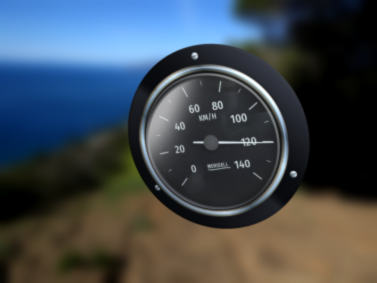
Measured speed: 120 km/h
